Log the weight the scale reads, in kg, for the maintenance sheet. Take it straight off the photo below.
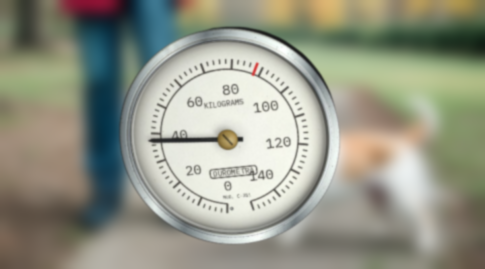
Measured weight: 38 kg
